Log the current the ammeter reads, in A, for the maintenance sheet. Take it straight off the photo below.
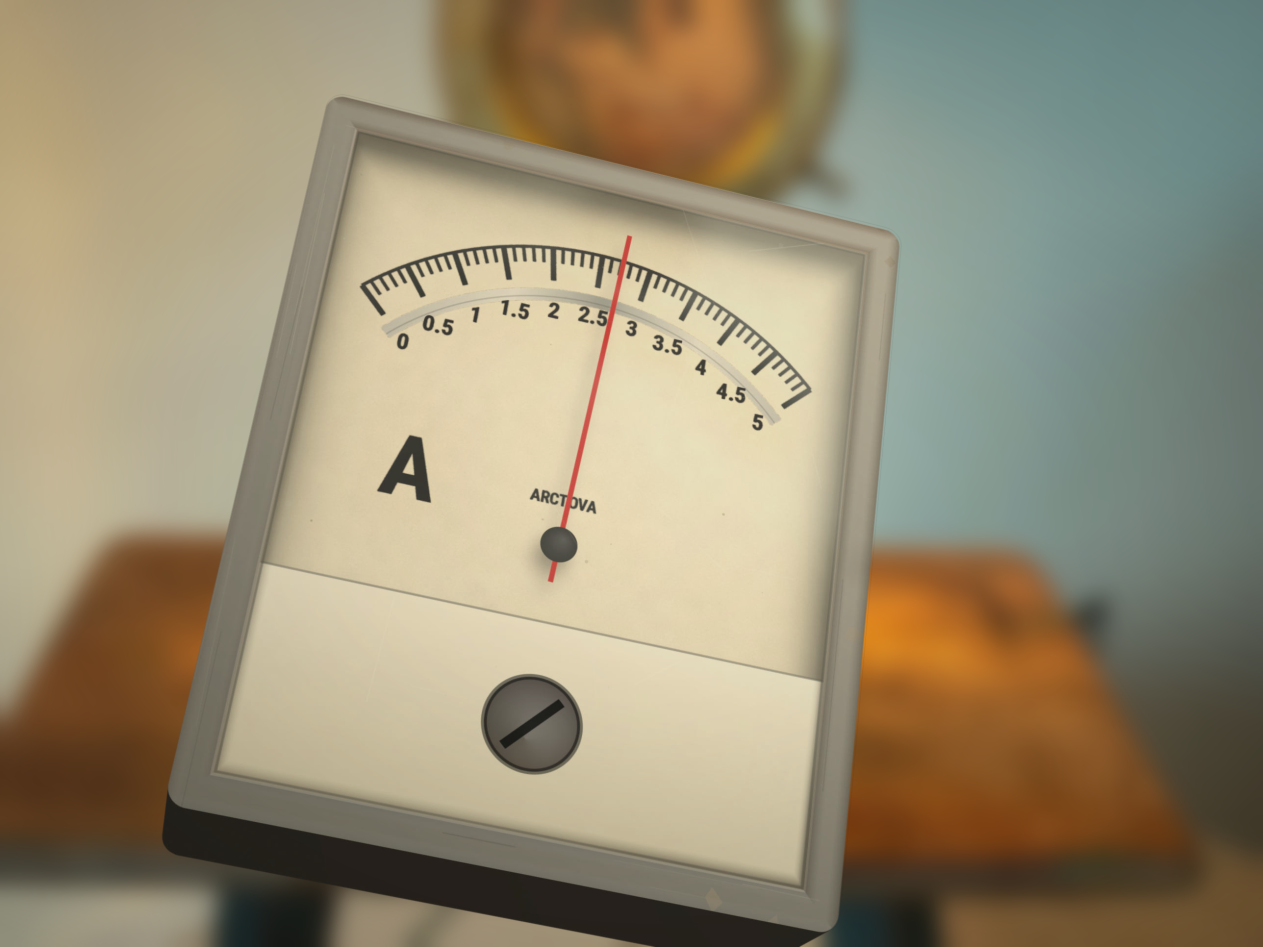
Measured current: 2.7 A
